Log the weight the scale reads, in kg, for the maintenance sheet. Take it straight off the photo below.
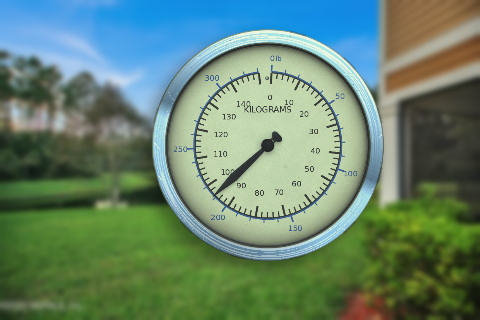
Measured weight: 96 kg
